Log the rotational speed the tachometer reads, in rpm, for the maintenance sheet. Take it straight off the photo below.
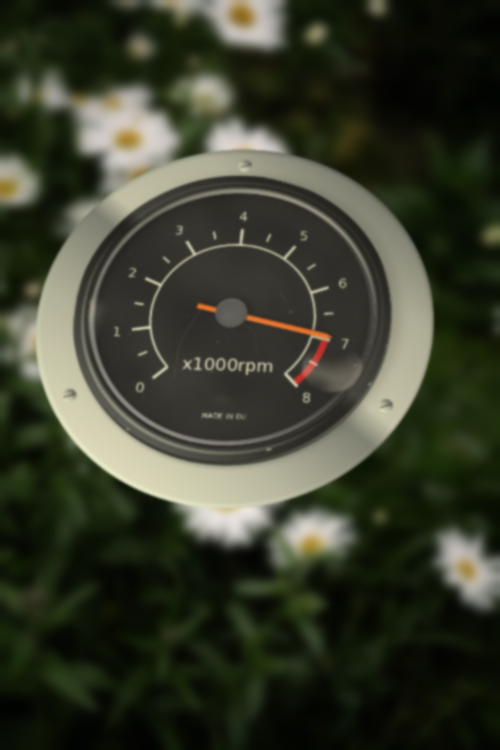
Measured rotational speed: 7000 rpm
